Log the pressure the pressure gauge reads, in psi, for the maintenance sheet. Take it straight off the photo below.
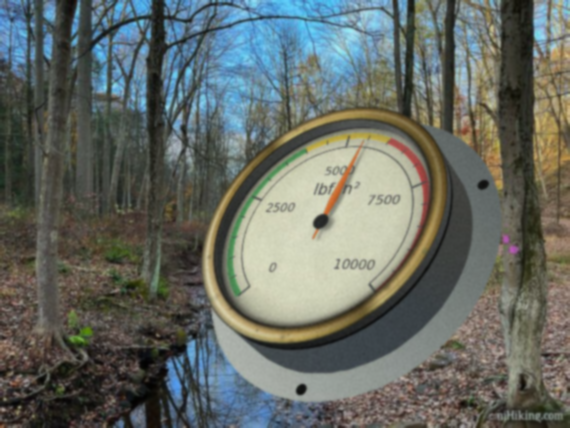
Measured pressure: 5500 psi
